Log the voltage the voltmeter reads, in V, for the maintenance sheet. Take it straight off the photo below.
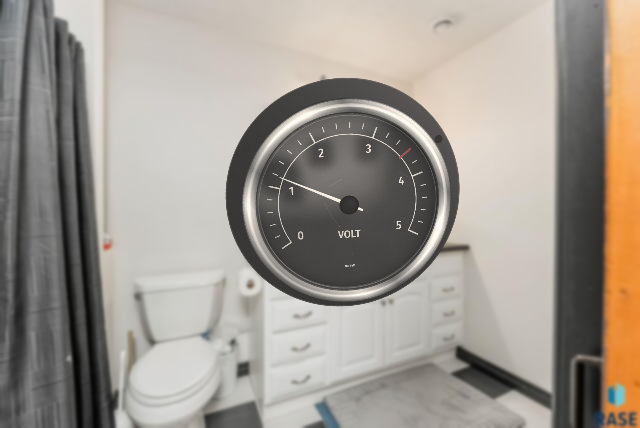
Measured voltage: 1.2 V
